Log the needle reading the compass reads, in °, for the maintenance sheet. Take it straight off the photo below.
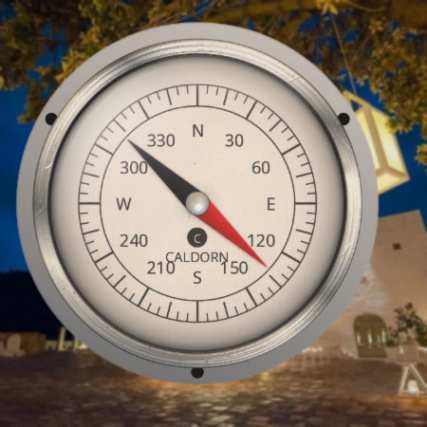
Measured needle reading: 132.5 °
